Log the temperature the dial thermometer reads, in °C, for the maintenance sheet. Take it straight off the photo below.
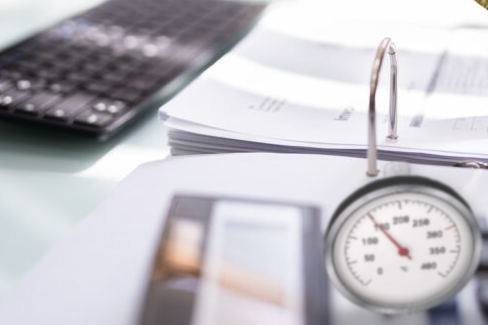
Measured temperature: 150 °C
